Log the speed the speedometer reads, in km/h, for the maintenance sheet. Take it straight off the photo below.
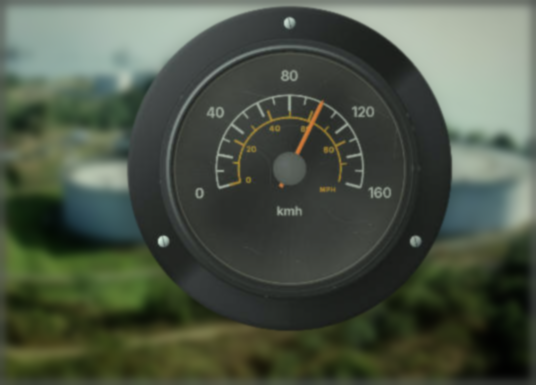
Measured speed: 100 km/h
